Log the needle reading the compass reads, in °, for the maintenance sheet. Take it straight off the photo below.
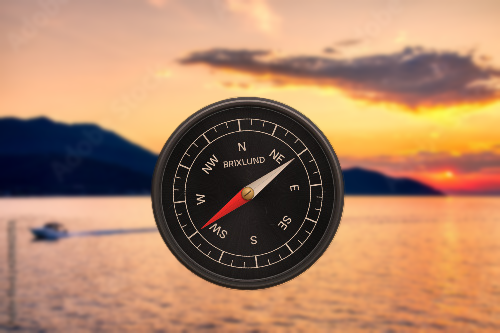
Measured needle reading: 240 °
